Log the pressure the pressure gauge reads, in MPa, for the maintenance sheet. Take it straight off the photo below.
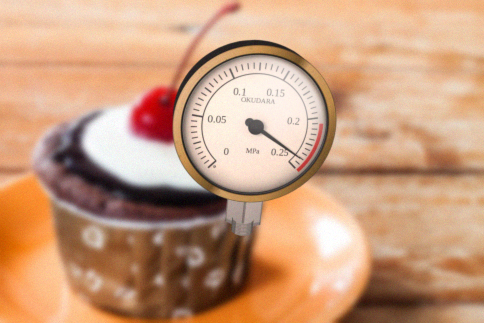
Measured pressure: 0.24 MPa
